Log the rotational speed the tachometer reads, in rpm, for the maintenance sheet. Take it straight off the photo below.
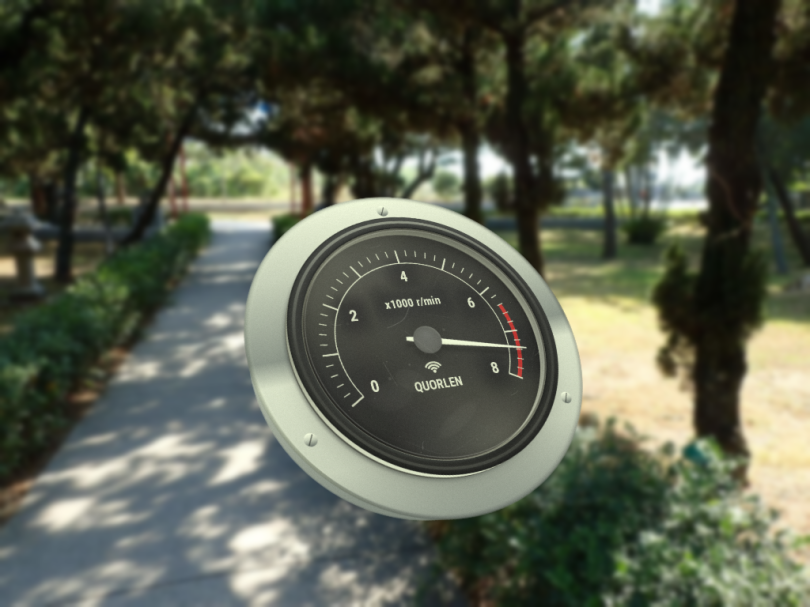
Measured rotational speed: 7400 rpm
